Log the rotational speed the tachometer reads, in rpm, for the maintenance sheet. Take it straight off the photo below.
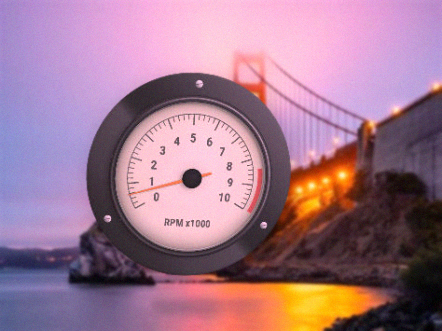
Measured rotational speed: 600 rpm
